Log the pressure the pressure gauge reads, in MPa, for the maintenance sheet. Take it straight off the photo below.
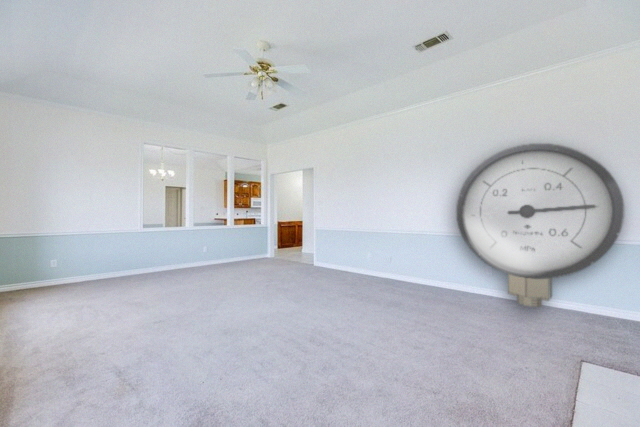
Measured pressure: 0.5 MPa
